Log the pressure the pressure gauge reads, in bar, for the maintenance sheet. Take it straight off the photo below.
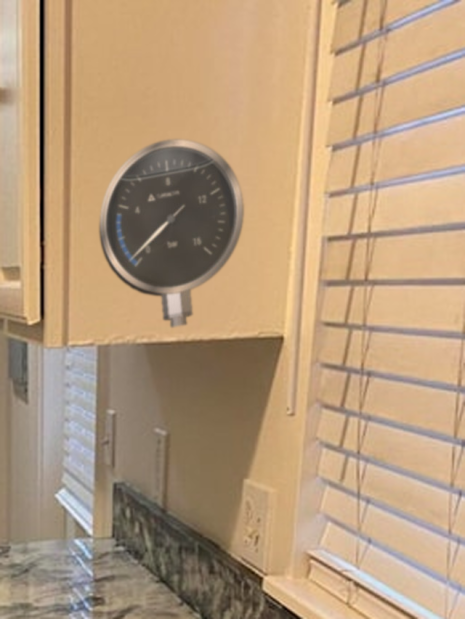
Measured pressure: 0.5 bar
